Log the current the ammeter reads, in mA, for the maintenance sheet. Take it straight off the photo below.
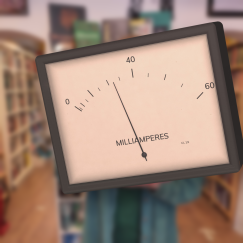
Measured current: 32.5 mA
